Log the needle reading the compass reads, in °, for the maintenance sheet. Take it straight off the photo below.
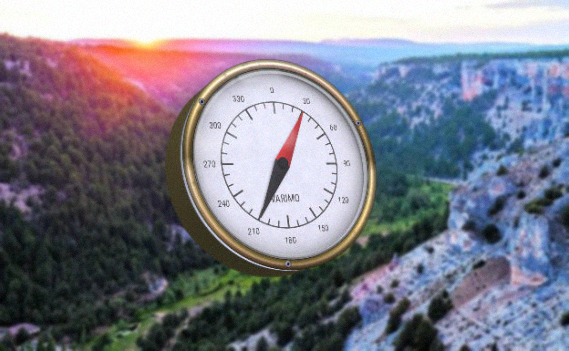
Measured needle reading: 30 °
